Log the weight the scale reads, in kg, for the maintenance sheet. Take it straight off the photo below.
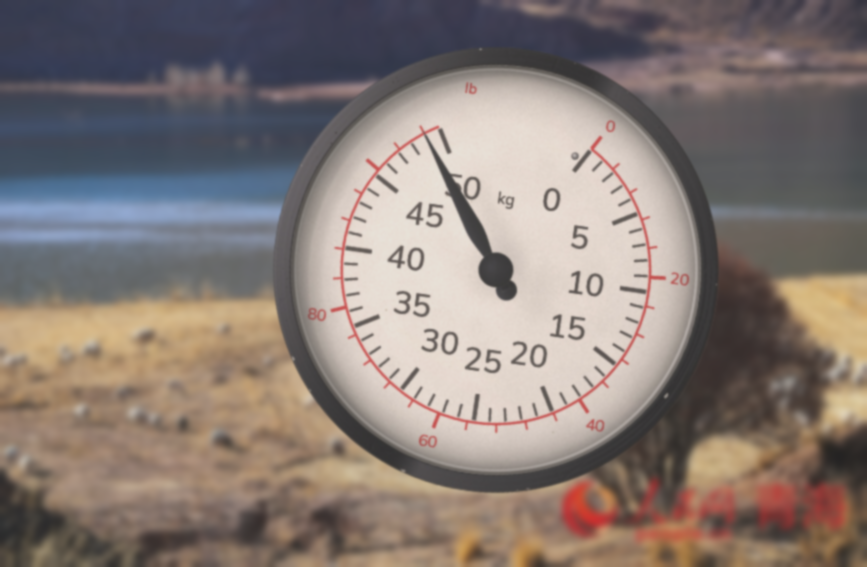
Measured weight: 49 kg
